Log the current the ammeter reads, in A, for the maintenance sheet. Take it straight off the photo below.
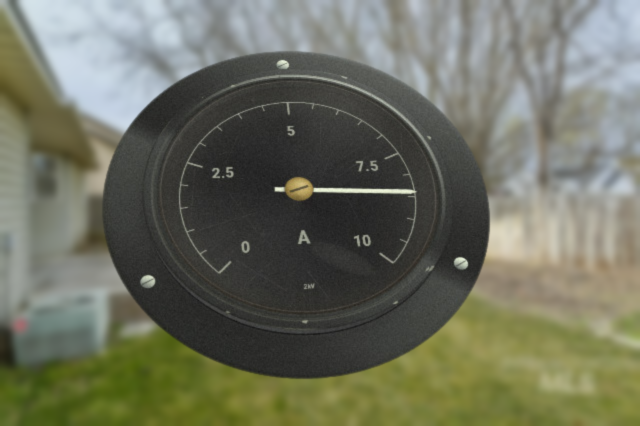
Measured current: 8.5 A
